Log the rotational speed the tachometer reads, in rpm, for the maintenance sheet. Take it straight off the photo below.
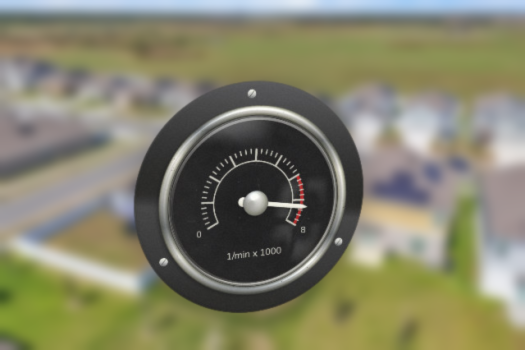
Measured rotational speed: 7200 rpm
